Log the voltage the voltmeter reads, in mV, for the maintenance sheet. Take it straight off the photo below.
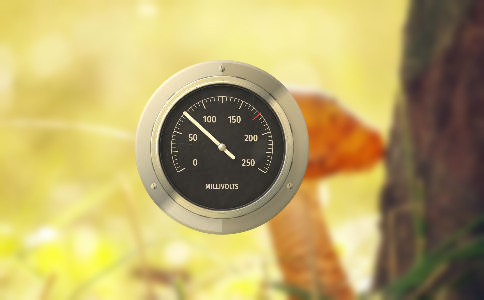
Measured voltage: 75 mV
